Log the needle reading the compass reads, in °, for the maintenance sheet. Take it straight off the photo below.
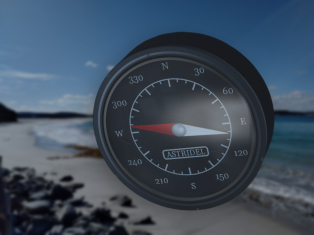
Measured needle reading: 280 °
